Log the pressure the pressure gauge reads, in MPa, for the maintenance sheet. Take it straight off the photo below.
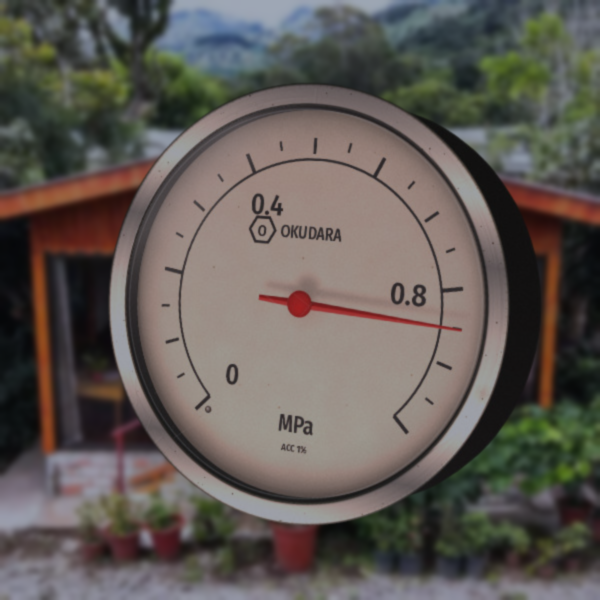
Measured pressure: 0.85 MPa
